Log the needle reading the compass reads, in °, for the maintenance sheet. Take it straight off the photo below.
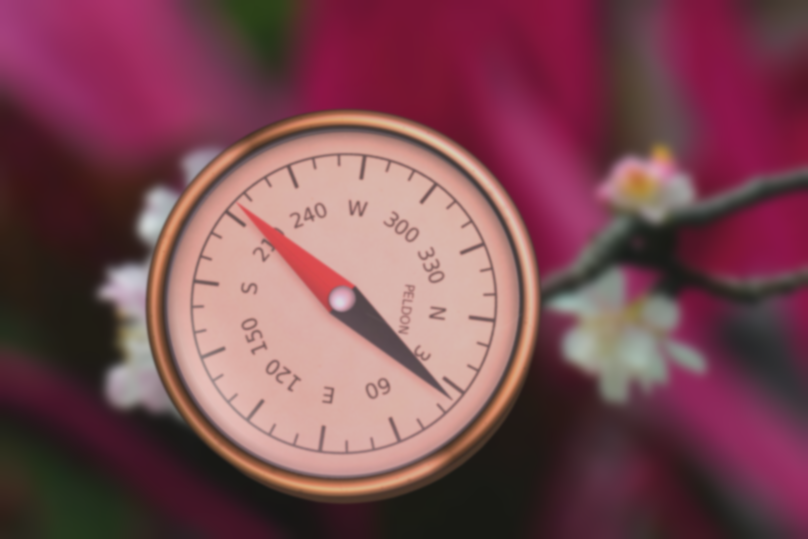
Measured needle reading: 215 °
